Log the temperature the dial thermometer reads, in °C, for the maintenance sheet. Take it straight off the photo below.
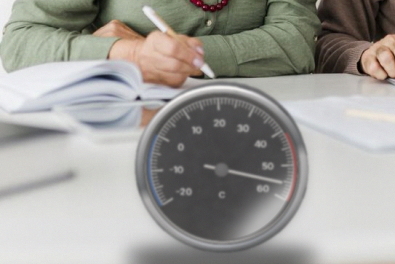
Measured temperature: 55 °C
